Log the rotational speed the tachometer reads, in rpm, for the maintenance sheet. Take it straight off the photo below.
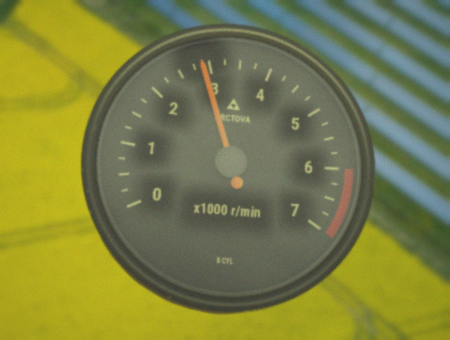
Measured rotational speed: 2875 rpm
